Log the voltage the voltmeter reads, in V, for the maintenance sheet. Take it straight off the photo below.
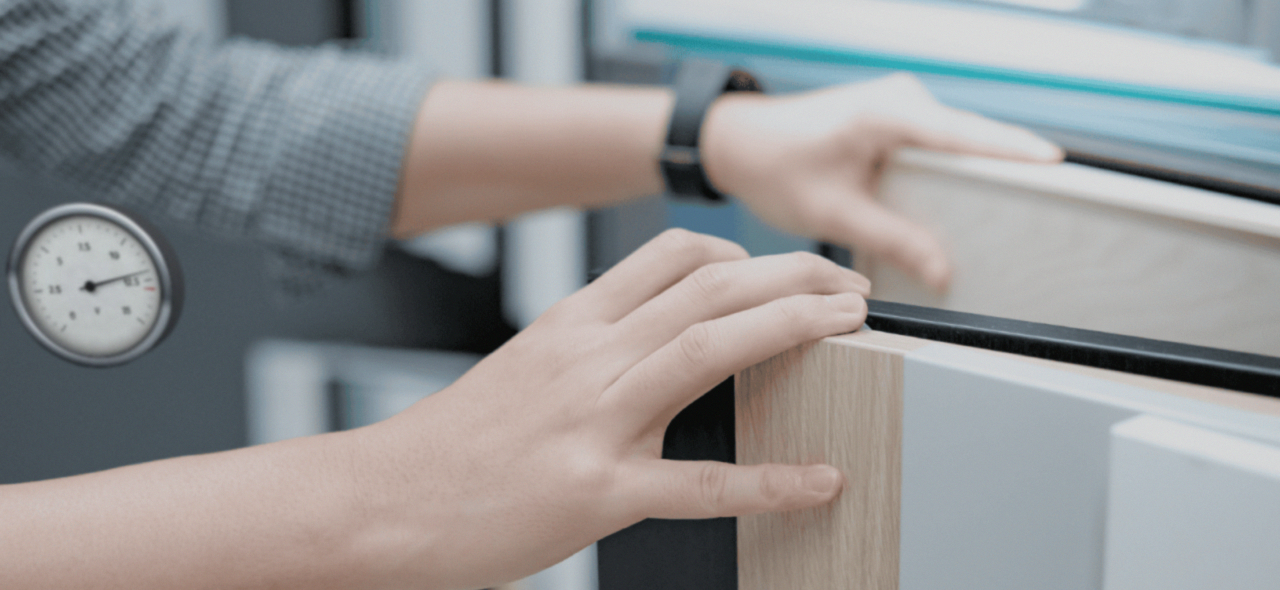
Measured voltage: 12 V
